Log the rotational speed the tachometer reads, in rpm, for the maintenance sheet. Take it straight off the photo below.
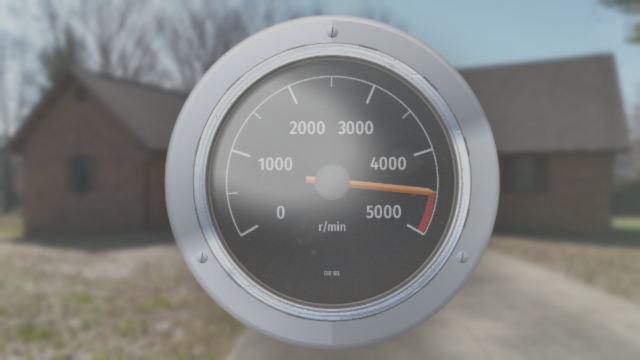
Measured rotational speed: 4500 rpm
